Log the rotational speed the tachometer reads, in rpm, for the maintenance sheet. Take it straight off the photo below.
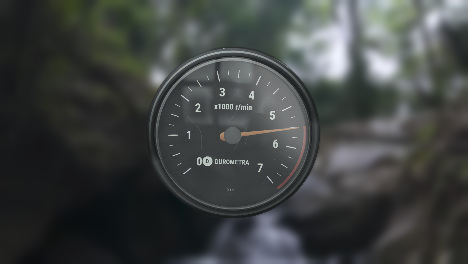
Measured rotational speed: 5500 rpm
